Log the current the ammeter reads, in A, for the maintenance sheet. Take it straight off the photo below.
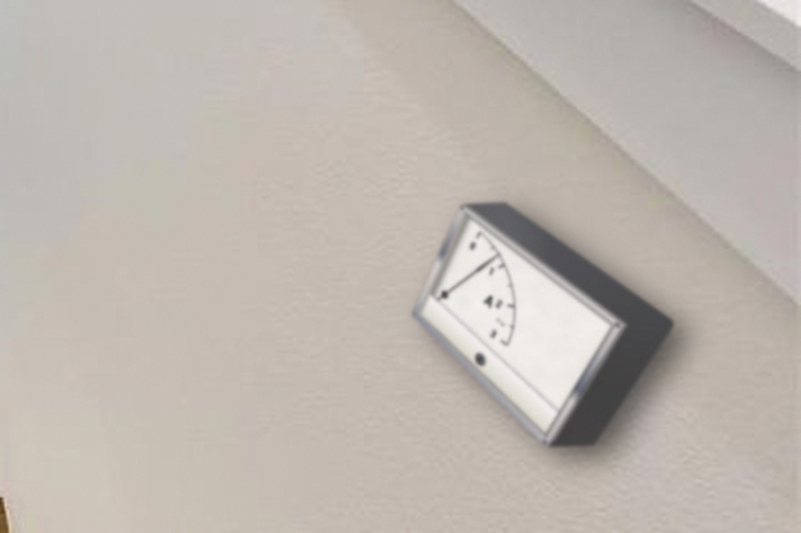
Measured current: 0.75 A
